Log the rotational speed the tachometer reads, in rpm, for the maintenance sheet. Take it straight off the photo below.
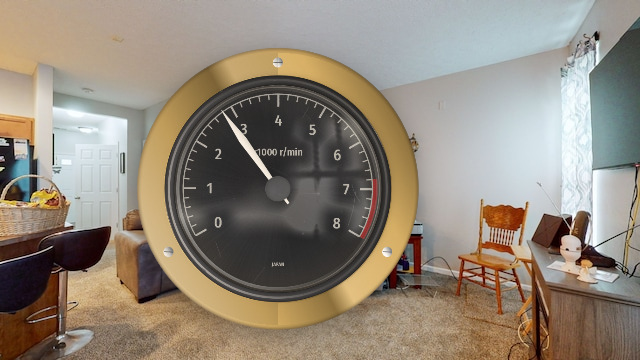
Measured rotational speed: 2800 rpm
